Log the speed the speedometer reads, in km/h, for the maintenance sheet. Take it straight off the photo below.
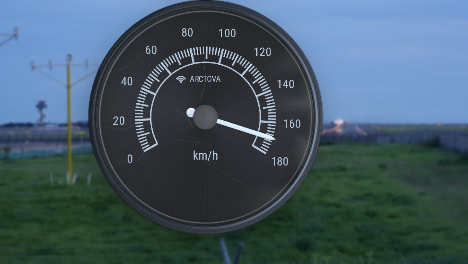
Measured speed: 170 km/h
